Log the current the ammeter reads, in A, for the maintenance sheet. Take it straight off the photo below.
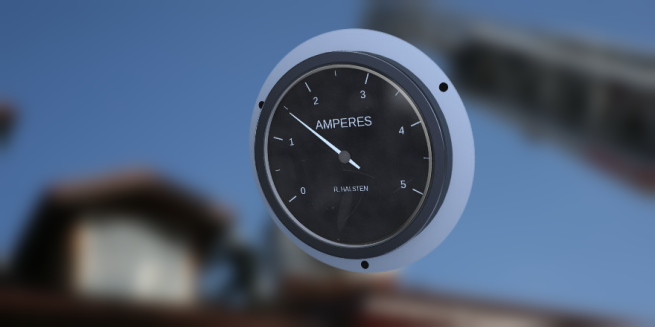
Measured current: 1.5 A
